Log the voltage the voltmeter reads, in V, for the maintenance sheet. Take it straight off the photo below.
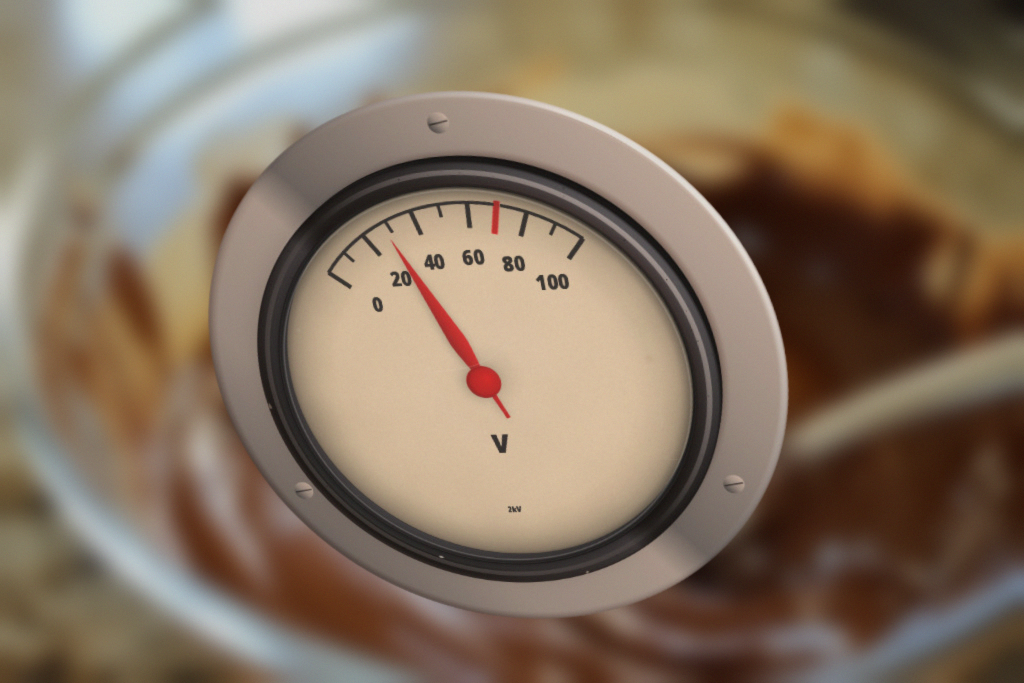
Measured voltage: 30 V
